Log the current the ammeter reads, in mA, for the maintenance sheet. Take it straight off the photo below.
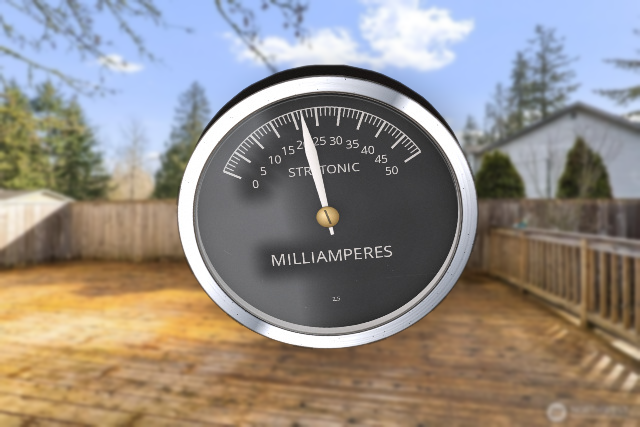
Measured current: 22 mA
